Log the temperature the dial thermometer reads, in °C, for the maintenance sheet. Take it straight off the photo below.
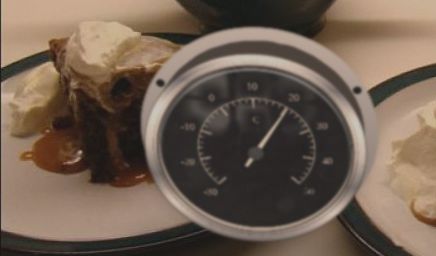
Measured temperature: 20 °C
